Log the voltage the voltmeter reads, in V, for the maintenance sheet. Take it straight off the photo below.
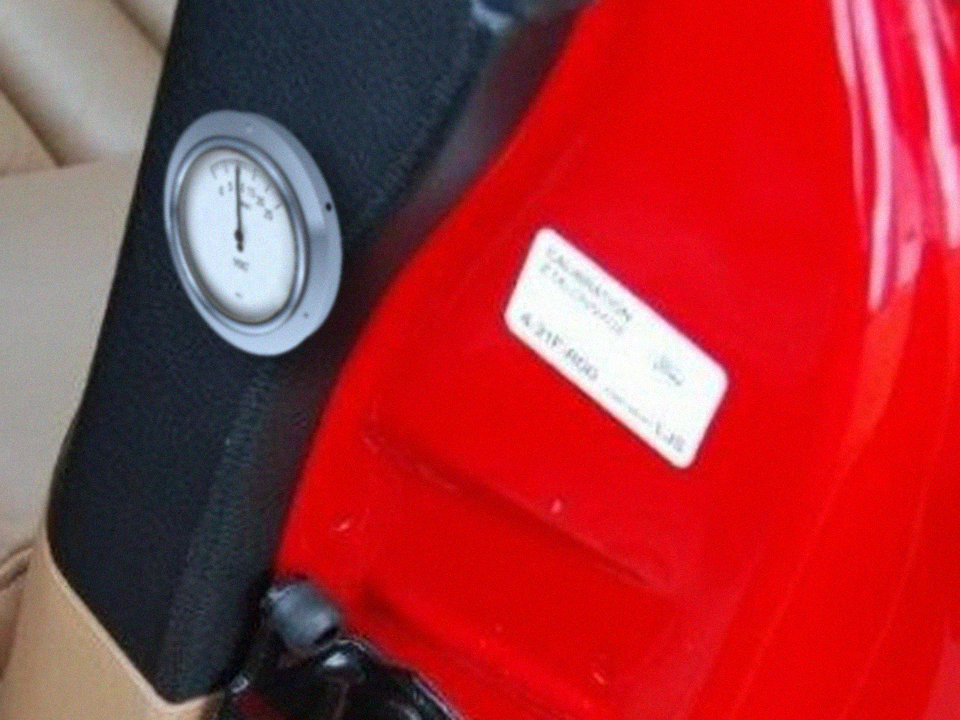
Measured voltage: 10 V
